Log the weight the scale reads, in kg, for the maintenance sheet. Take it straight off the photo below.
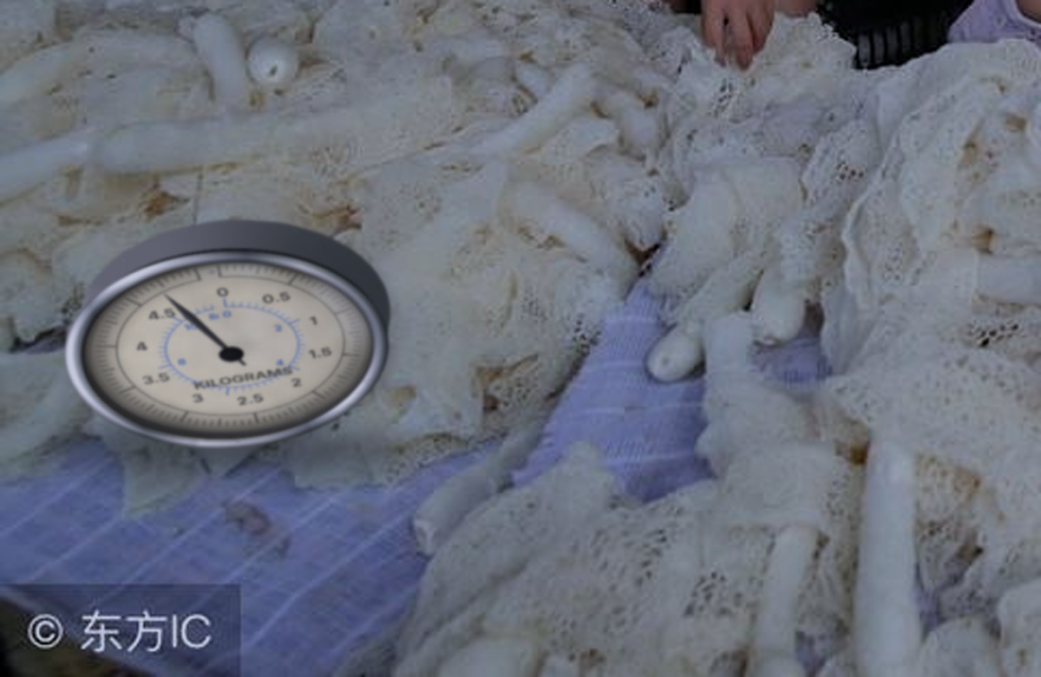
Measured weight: 4.75 kg
